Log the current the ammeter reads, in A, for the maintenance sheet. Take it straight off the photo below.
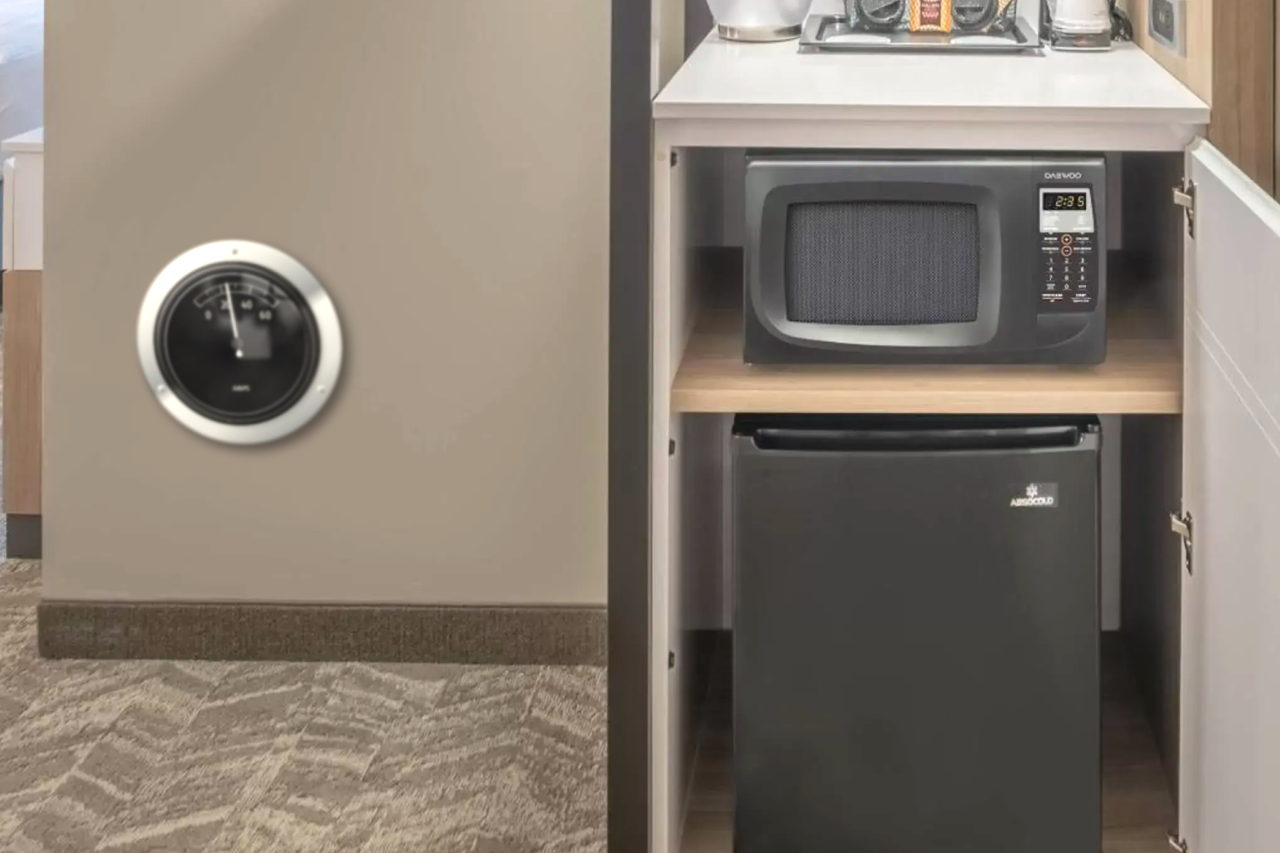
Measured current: 25 A
